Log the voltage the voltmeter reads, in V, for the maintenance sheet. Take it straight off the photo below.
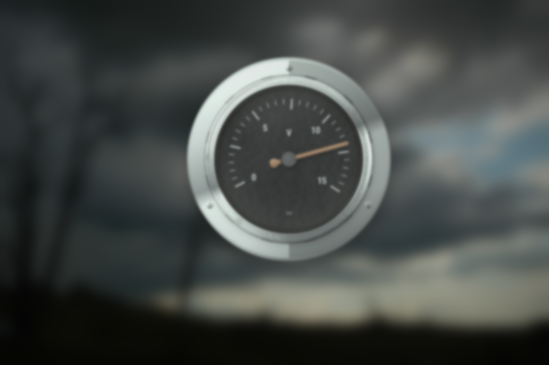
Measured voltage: 12 V
